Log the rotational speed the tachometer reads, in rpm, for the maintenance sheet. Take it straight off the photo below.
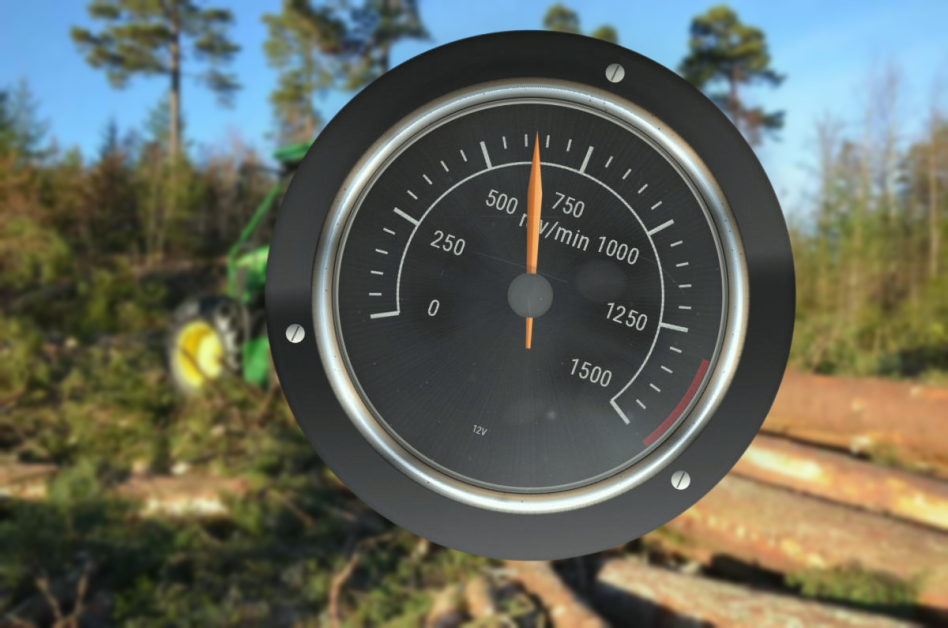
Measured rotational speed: 625 rpm
